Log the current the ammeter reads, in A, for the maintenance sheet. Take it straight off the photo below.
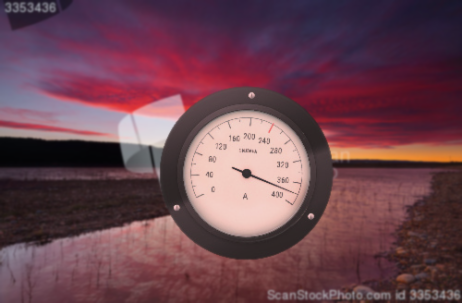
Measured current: 380 A
